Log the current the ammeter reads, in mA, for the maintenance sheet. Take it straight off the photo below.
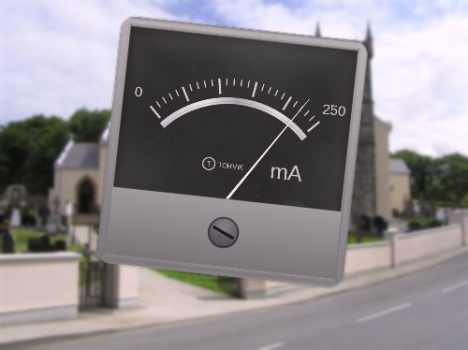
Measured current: 220 mA
